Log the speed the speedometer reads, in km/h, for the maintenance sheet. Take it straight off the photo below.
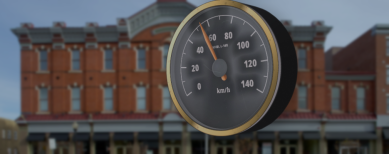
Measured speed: 55 km/h
